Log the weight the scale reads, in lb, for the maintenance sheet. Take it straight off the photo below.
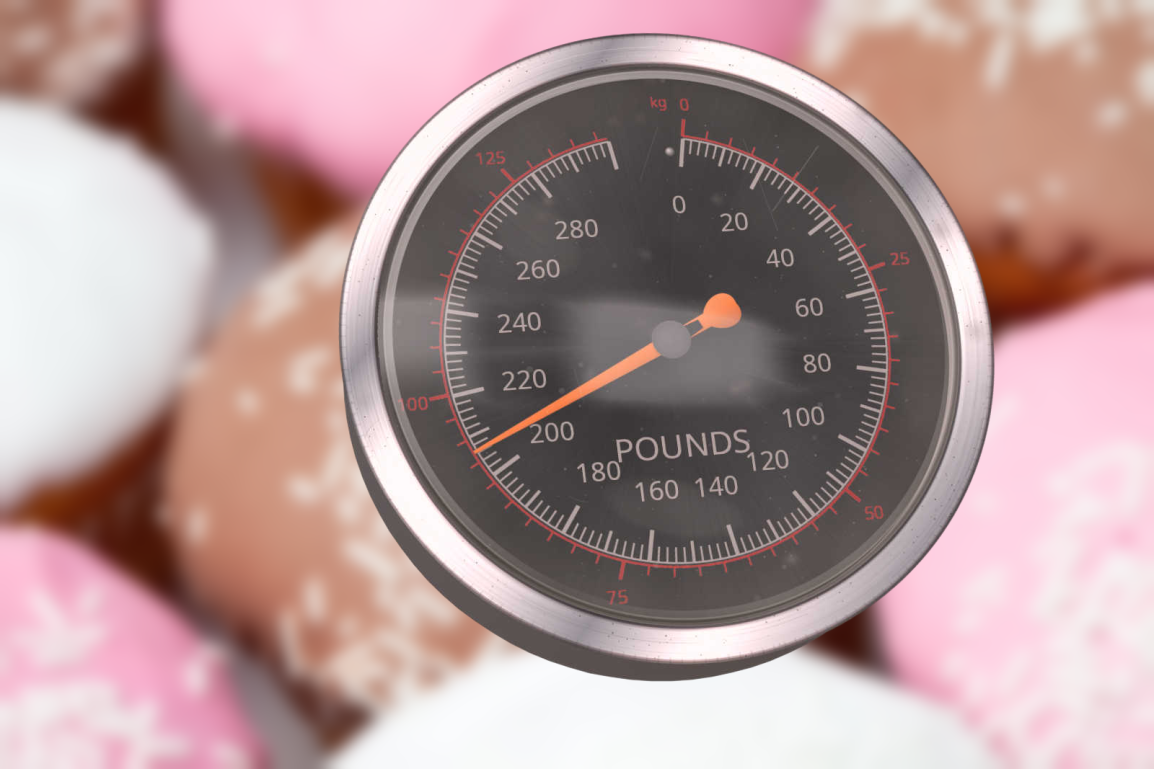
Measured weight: 206 lb
